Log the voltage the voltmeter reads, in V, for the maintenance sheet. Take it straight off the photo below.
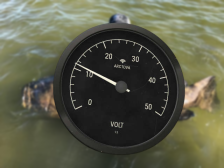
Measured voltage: 11 V
